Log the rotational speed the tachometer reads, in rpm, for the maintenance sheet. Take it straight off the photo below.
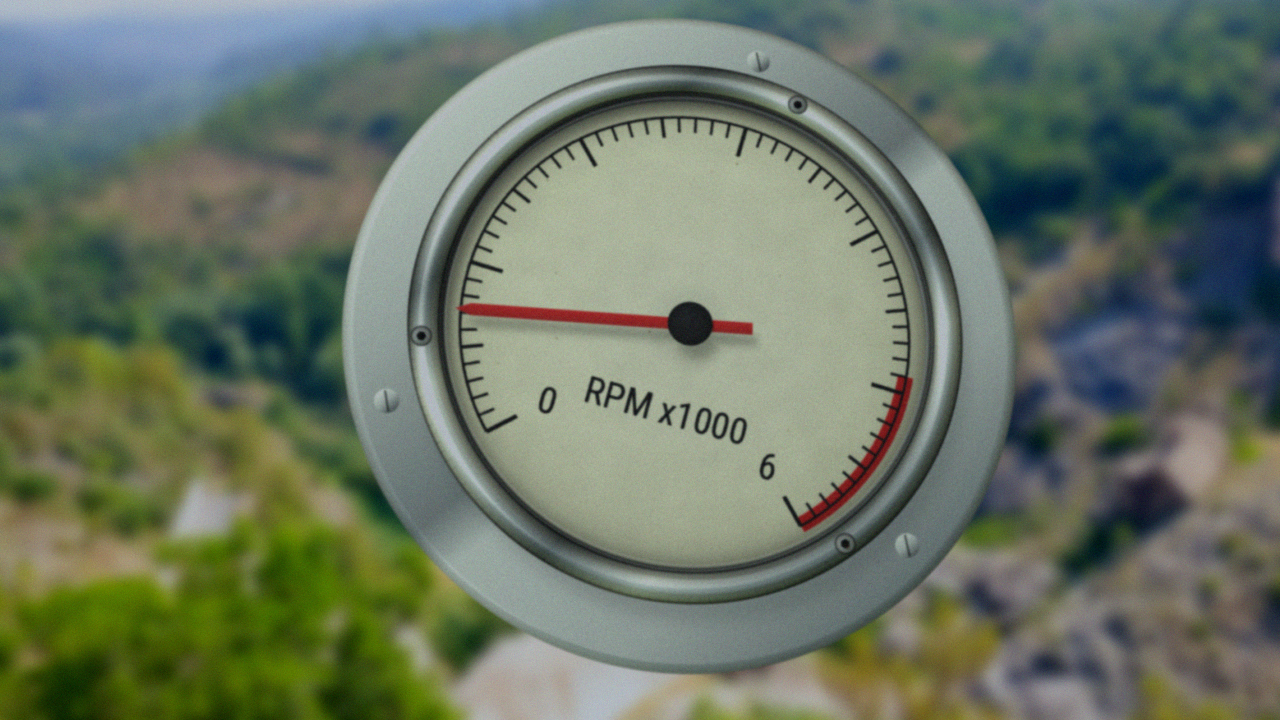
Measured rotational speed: 700 rpm
